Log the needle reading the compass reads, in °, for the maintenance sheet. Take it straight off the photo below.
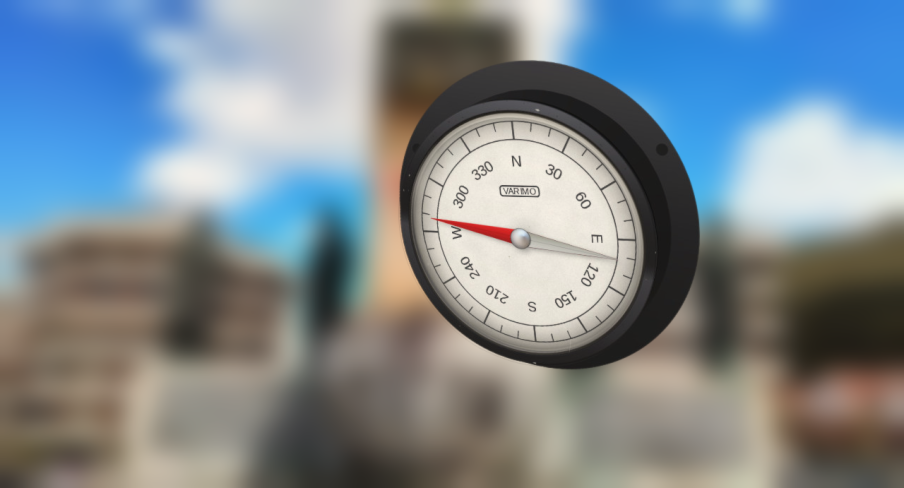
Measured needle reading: 280 °
